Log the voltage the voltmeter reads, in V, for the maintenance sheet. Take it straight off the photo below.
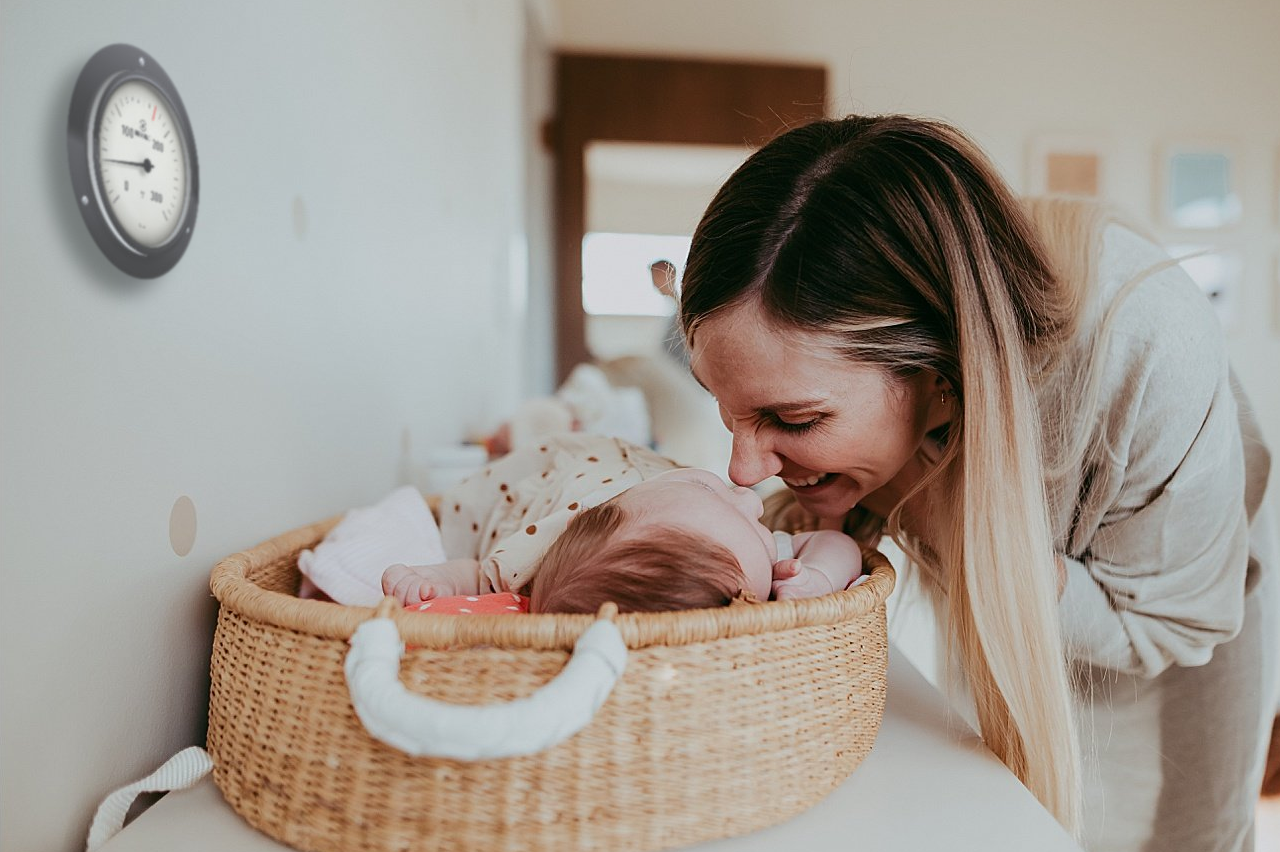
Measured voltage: 40 V
